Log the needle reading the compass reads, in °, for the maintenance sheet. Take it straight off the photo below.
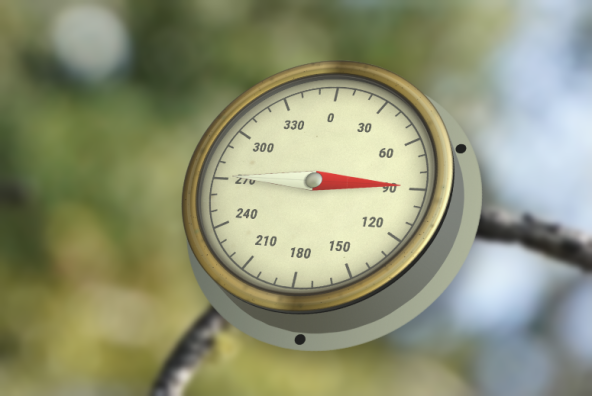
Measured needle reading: 90 °
